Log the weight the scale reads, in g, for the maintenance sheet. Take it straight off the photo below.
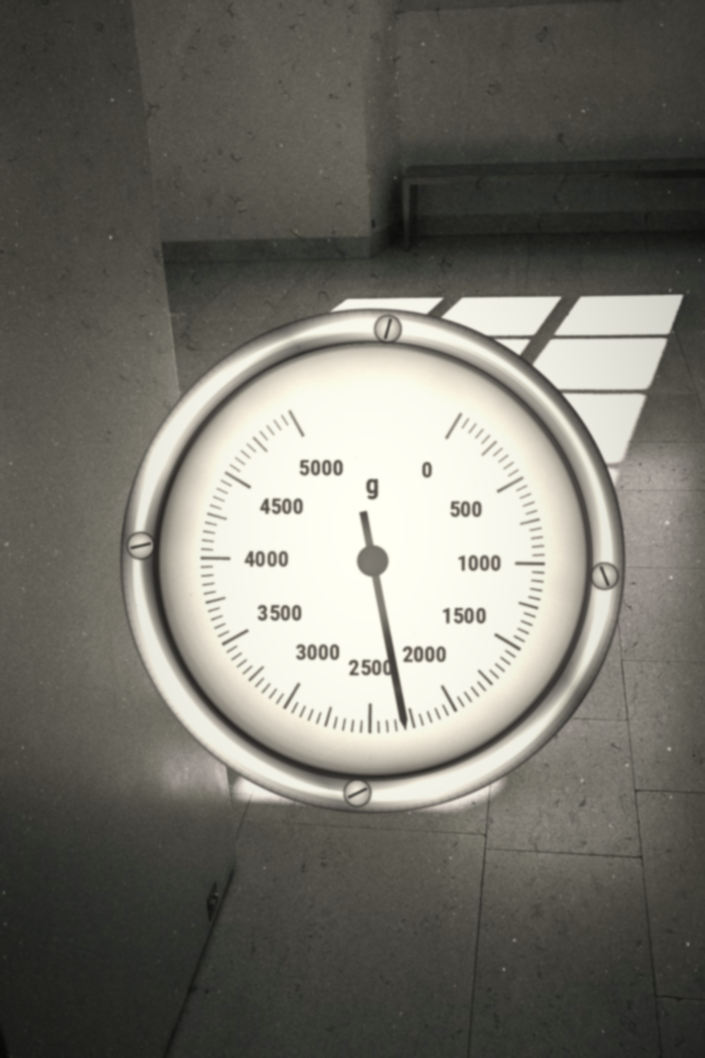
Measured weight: 2300 g
